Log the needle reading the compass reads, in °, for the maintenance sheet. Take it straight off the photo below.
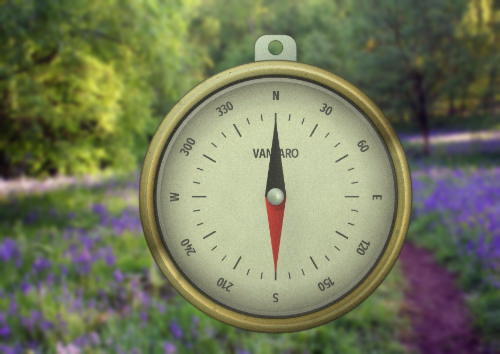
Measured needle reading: 180 °
